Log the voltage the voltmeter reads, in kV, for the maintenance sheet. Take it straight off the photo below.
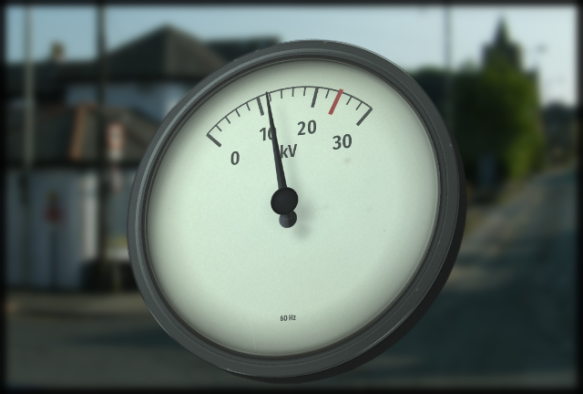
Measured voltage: 12 kV
